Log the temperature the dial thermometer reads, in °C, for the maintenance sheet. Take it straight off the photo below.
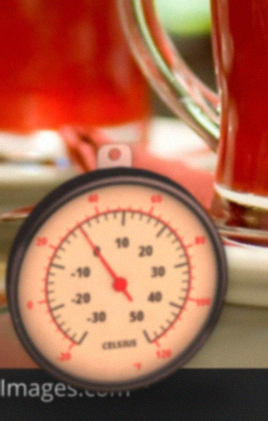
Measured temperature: 0 °C
